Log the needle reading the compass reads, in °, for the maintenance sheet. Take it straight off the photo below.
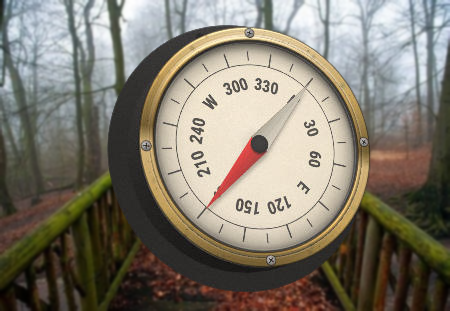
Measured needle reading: 180 °
